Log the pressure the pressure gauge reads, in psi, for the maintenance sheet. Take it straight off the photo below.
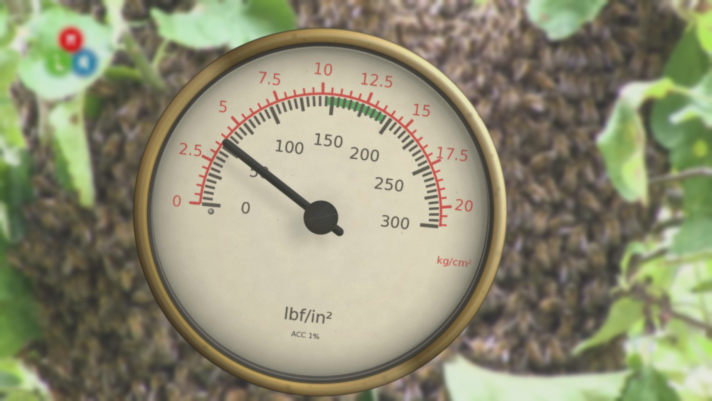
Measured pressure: 55 psi
